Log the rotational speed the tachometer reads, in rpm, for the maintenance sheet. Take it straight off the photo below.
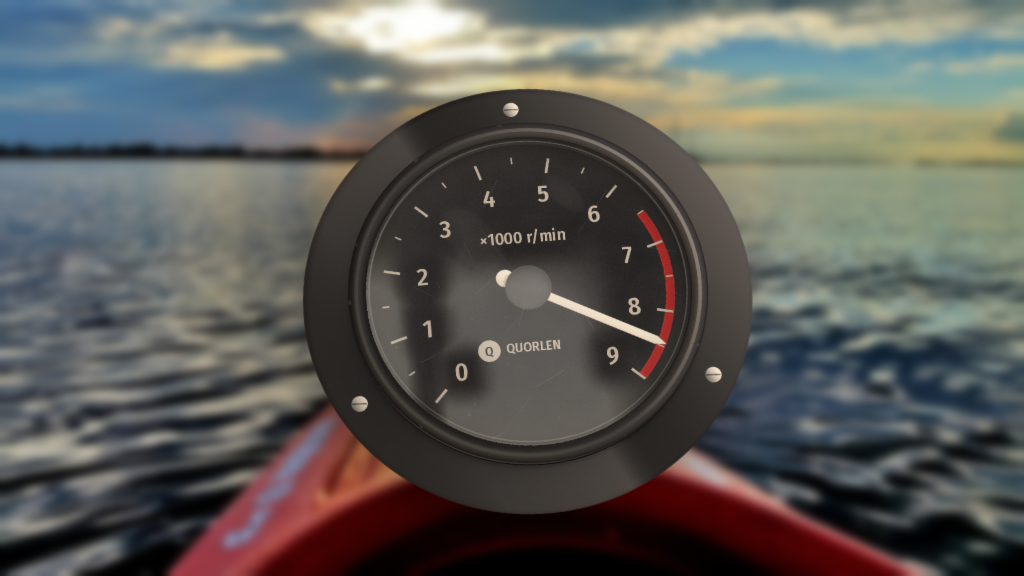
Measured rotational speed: 8500 rpm
